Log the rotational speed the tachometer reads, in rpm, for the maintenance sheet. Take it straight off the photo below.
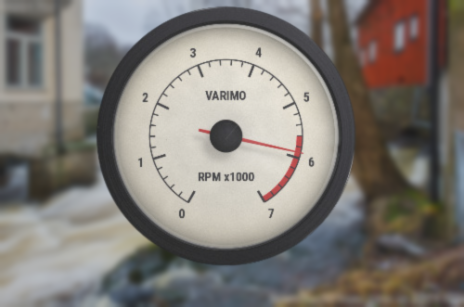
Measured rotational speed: 5900 rpm
